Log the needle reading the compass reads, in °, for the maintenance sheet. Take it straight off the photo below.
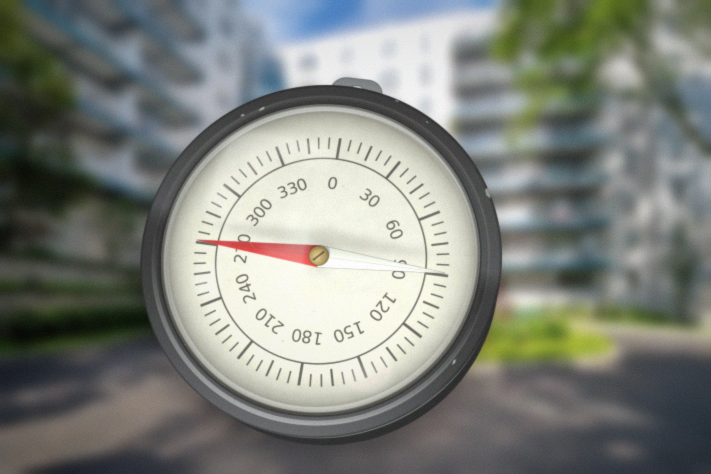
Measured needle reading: 270 °
